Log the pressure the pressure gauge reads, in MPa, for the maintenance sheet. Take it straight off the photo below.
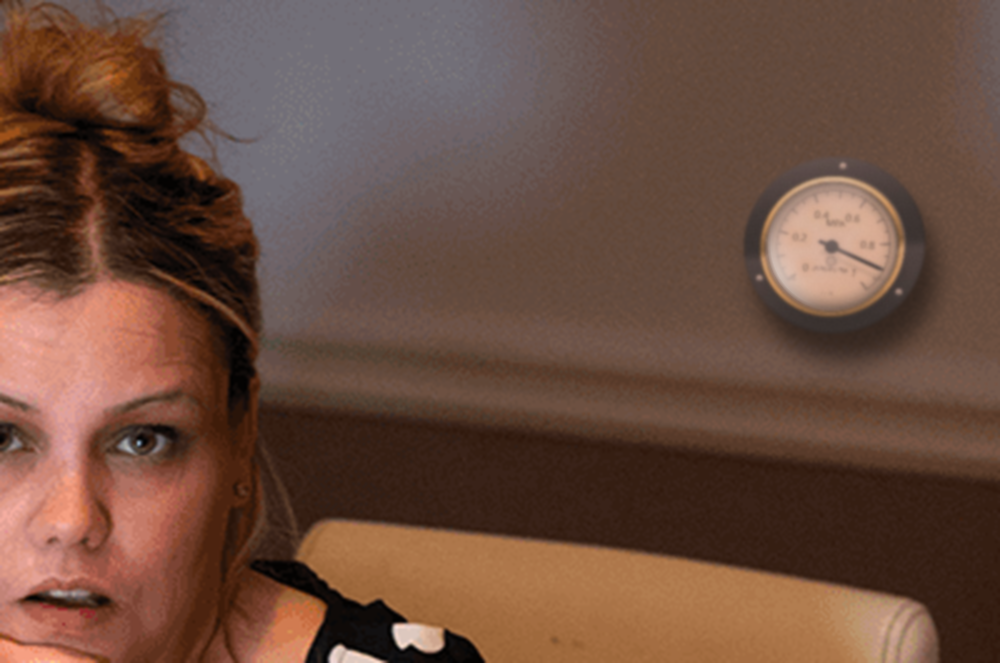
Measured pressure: 0.9 MPa
